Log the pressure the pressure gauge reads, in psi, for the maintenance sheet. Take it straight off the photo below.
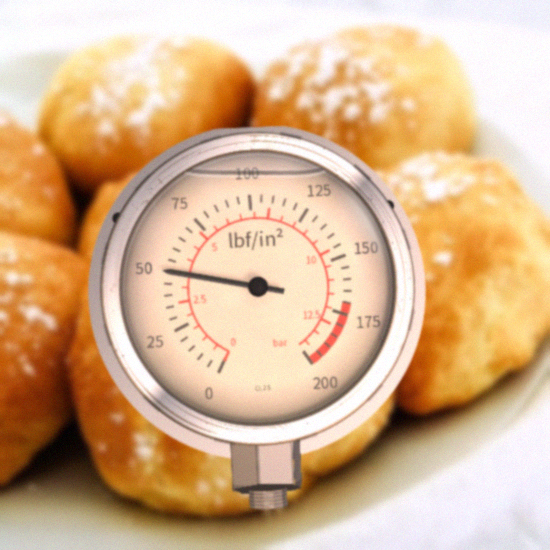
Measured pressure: 50 psi
